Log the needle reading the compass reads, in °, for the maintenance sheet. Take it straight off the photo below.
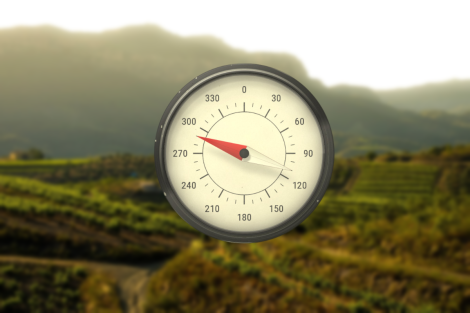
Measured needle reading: 290 °
